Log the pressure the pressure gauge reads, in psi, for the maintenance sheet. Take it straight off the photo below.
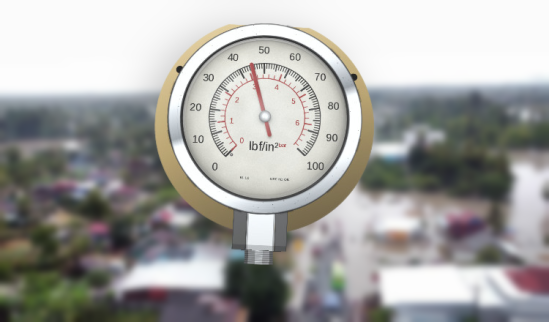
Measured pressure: 45 psi
